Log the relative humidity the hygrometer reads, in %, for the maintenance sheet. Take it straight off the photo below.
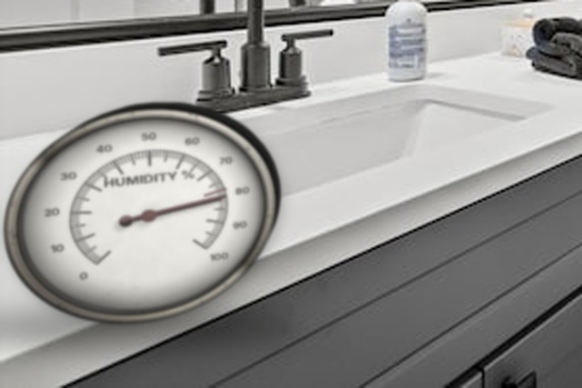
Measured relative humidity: 80 %
